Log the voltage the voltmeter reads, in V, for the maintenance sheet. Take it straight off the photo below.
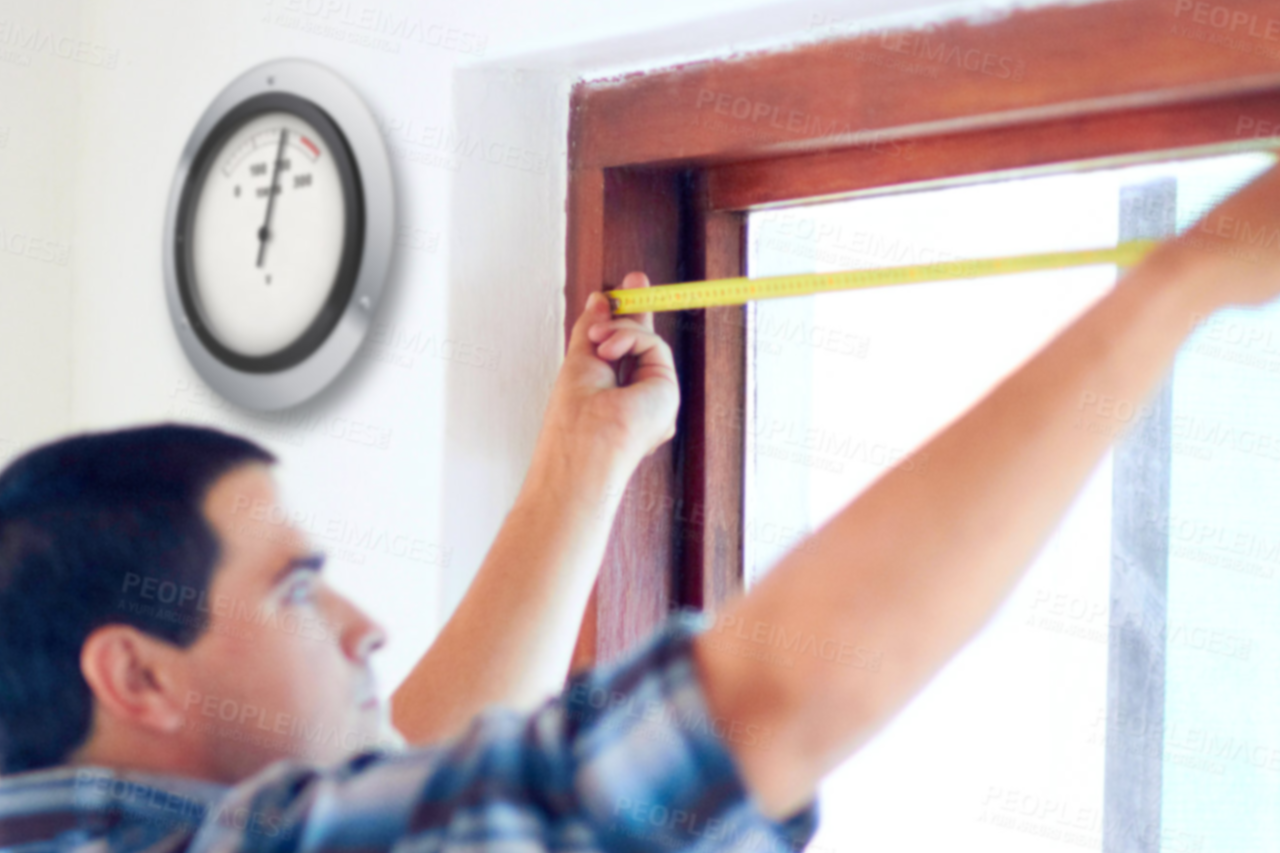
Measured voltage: 200 V
